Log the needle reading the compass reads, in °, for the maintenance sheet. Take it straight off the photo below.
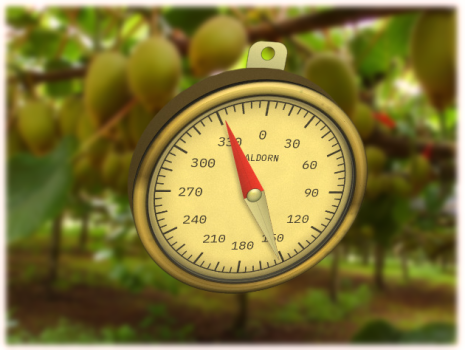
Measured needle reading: 332.5 °
